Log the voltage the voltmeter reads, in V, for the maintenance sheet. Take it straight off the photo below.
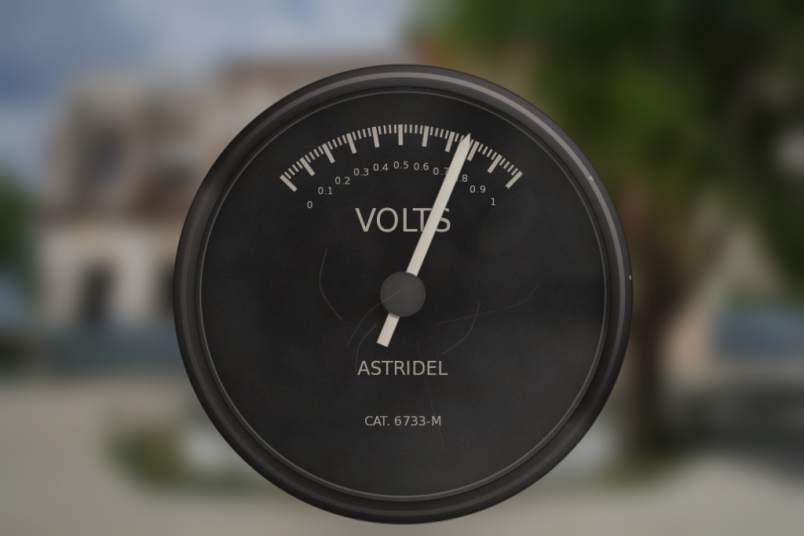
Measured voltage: 0.76 V
